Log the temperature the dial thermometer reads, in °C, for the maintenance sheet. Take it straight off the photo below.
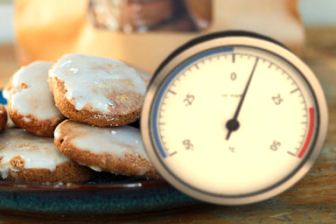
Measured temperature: 7.5 °C
